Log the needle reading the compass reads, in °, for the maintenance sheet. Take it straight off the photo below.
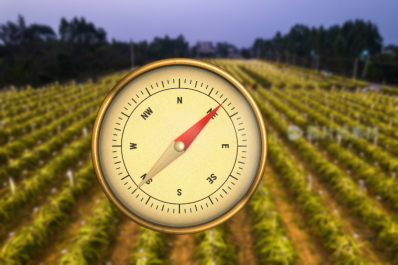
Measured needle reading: 45 °
